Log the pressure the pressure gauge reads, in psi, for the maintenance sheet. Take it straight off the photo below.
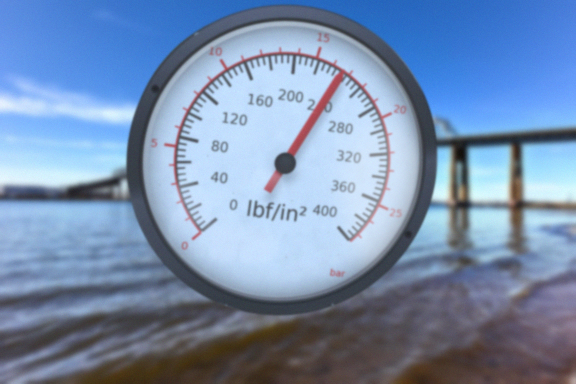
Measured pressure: 240 psi
